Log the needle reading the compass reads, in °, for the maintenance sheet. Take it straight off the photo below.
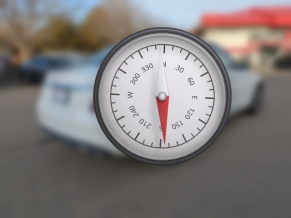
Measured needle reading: 175 °
